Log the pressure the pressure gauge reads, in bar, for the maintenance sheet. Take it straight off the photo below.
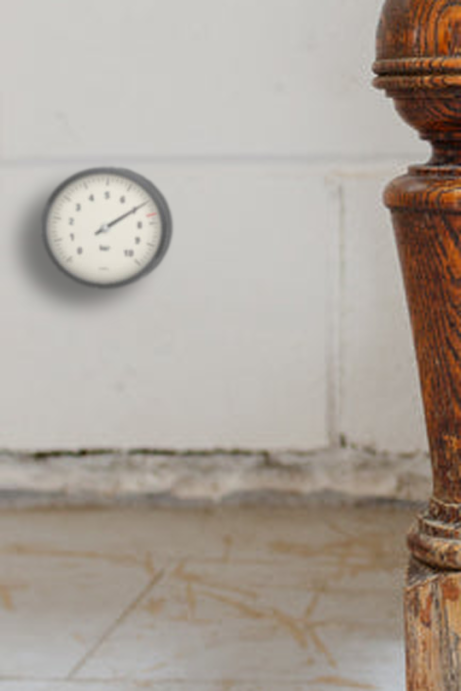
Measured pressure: 7 bar
